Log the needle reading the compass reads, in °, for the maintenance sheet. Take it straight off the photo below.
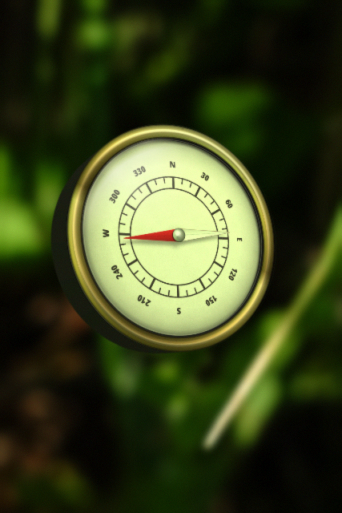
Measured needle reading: 265 °
